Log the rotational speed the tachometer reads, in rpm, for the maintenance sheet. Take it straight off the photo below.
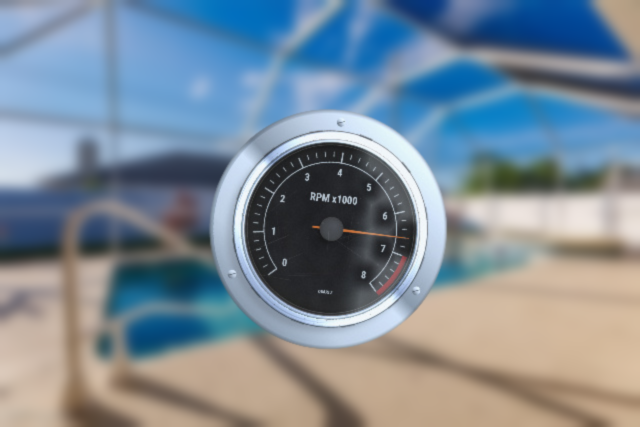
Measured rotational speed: 6600 rpm
